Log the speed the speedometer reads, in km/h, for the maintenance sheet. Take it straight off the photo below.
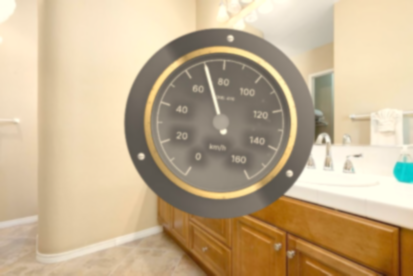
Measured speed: 70 km/h
